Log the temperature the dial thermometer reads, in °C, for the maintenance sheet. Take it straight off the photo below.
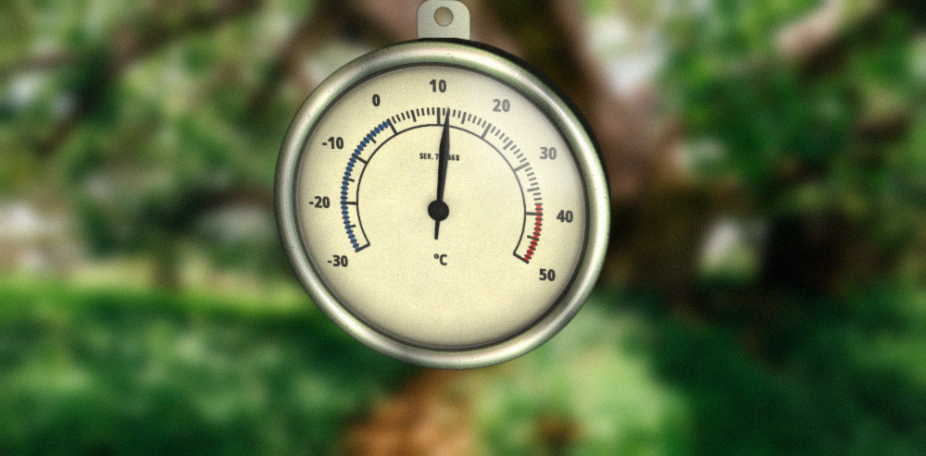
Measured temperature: 12 °C
